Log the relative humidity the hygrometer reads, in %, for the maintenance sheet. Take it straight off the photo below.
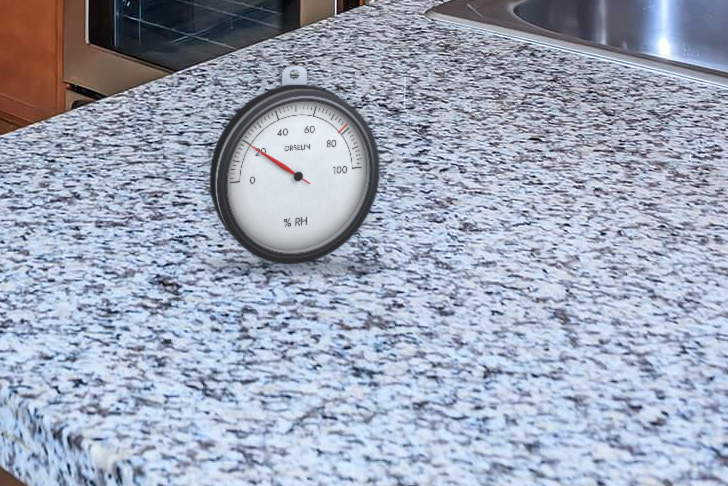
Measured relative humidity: 20 %
